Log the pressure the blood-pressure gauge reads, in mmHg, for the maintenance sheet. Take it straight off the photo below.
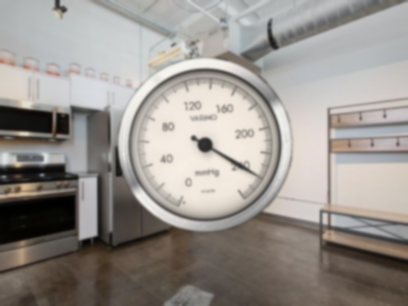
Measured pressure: 240 mmHg
